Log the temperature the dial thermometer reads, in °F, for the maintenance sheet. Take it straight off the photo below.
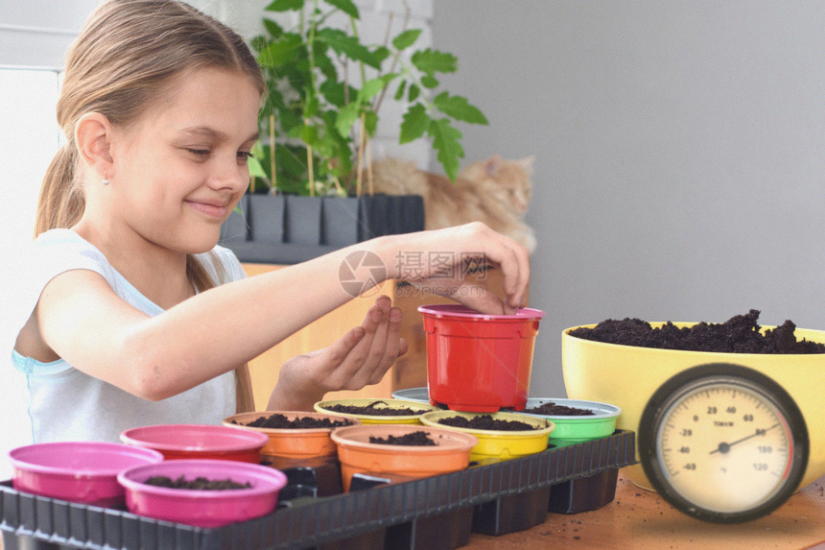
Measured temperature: 80 °F
